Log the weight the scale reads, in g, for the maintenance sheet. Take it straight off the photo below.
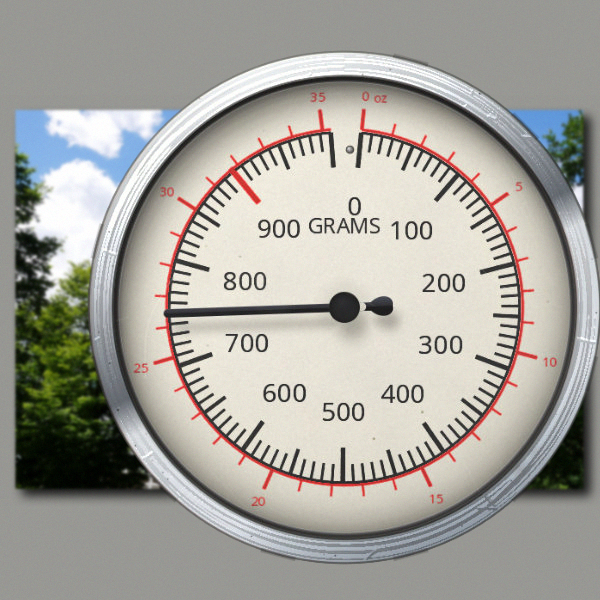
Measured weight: 750 g
